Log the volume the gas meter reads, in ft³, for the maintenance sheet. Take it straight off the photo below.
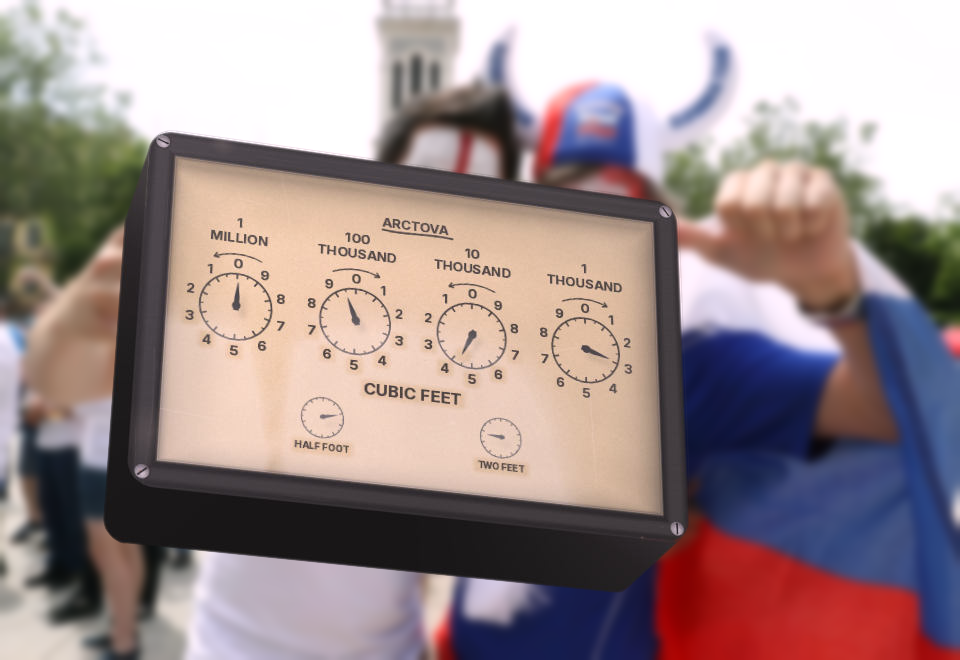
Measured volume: 994300 ft³
